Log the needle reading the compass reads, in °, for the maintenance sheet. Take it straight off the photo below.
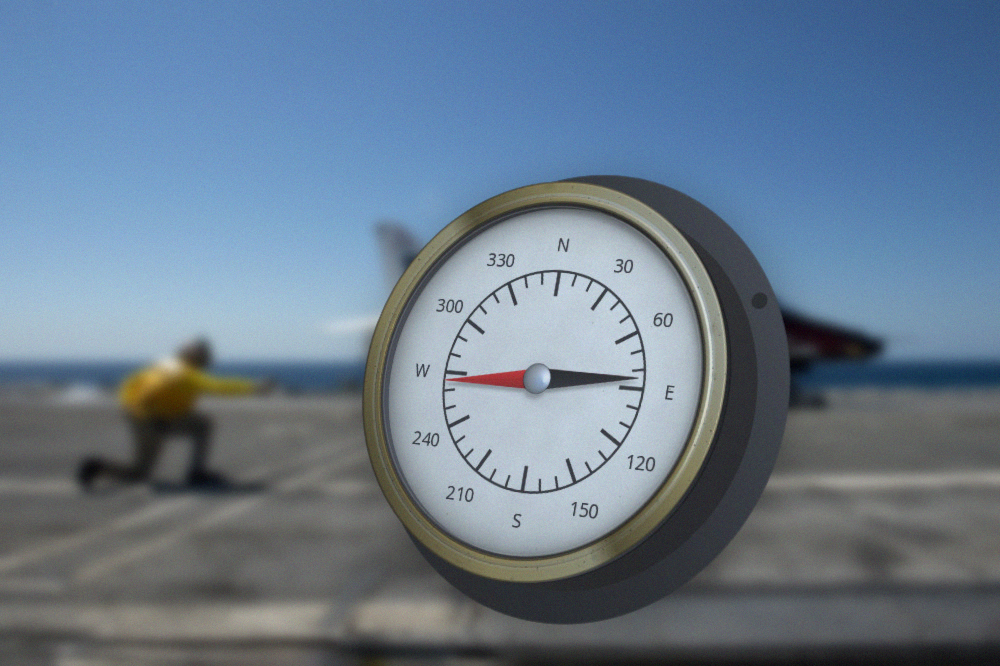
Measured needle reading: 265 °
